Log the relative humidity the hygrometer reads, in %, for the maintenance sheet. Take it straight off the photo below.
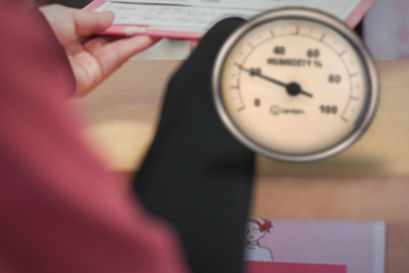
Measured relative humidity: 20 %
